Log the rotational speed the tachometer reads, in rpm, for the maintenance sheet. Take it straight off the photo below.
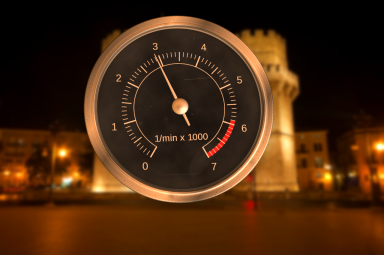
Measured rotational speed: 2900 rpm
